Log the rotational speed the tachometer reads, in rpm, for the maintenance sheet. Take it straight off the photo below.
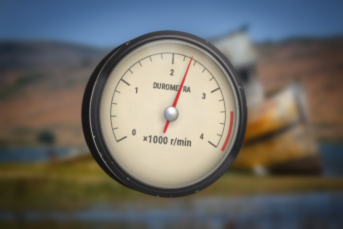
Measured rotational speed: 2300 rpm
